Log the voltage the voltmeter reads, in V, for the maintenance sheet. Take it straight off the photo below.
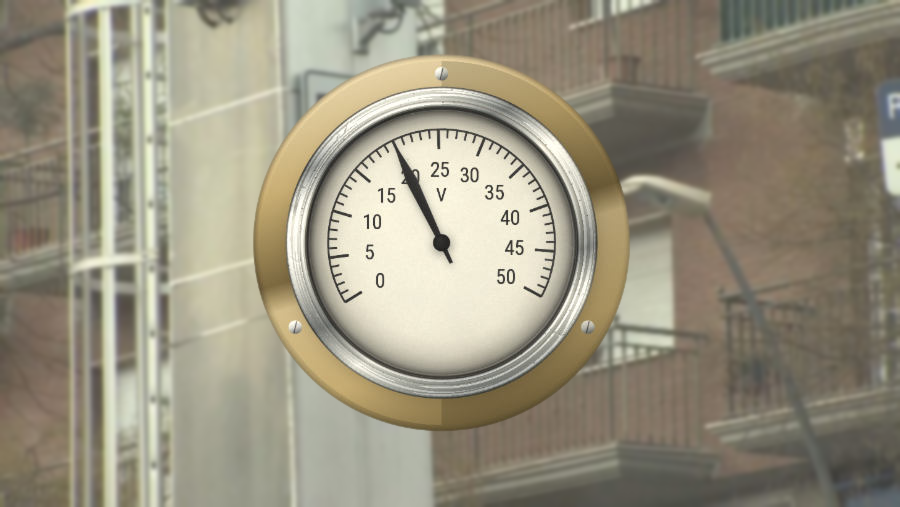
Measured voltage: 20 V
